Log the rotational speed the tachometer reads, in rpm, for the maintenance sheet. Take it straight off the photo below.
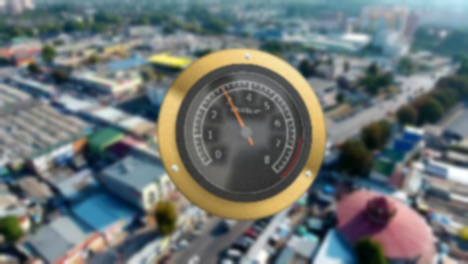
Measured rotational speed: 3000 rpm
